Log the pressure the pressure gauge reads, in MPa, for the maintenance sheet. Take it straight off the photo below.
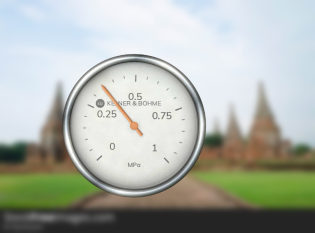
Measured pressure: 0.35 MPa
